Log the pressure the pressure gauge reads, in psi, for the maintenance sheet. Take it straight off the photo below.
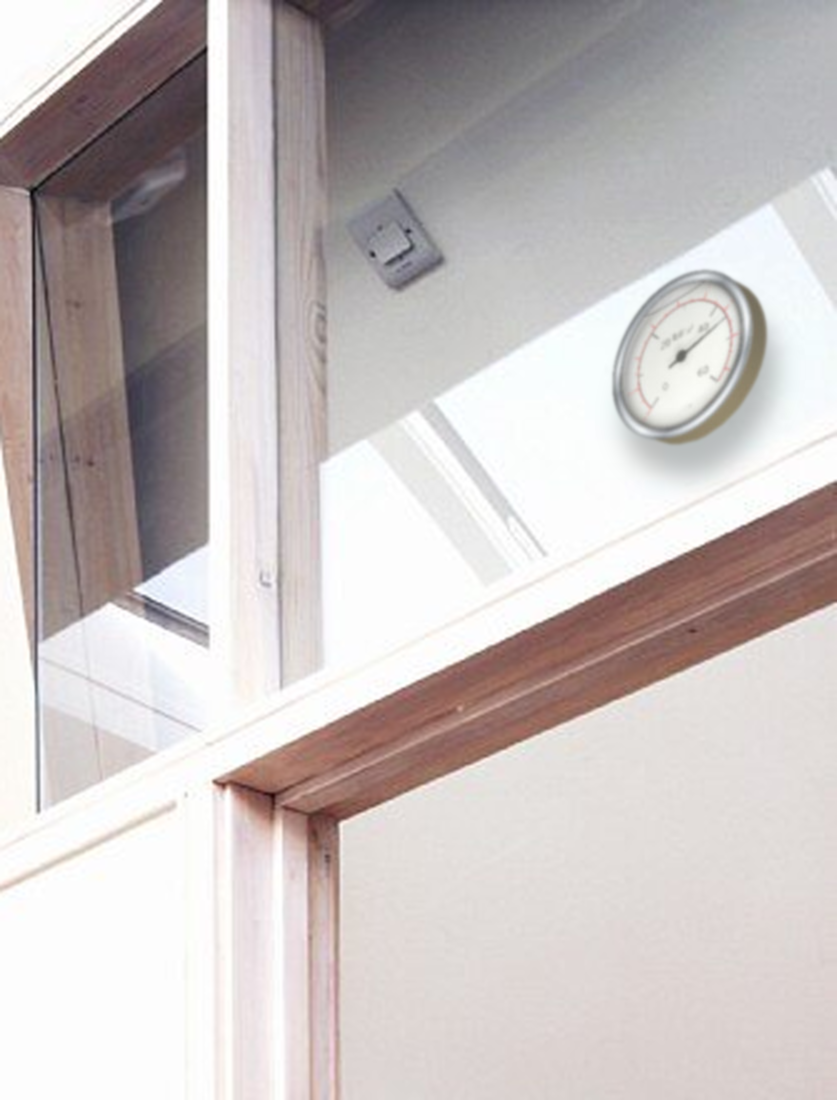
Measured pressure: 45 psi
